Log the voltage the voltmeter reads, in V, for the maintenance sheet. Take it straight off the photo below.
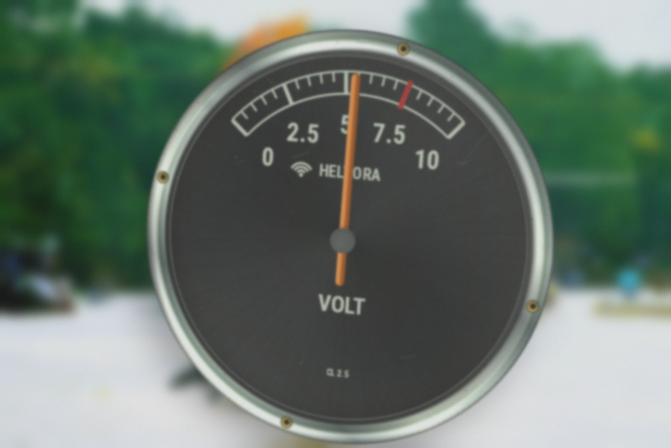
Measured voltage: 5.5 V
